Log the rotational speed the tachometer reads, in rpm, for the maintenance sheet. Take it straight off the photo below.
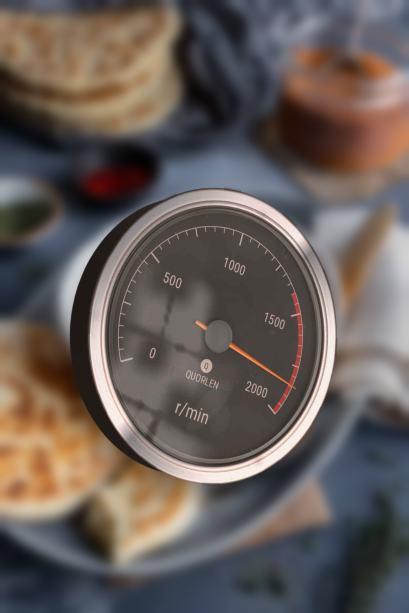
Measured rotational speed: 1850 rpm
